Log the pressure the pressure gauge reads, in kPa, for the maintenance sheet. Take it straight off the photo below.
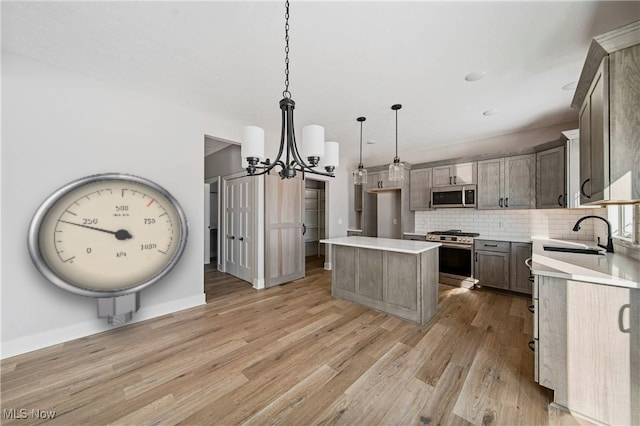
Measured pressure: 200 kPa
